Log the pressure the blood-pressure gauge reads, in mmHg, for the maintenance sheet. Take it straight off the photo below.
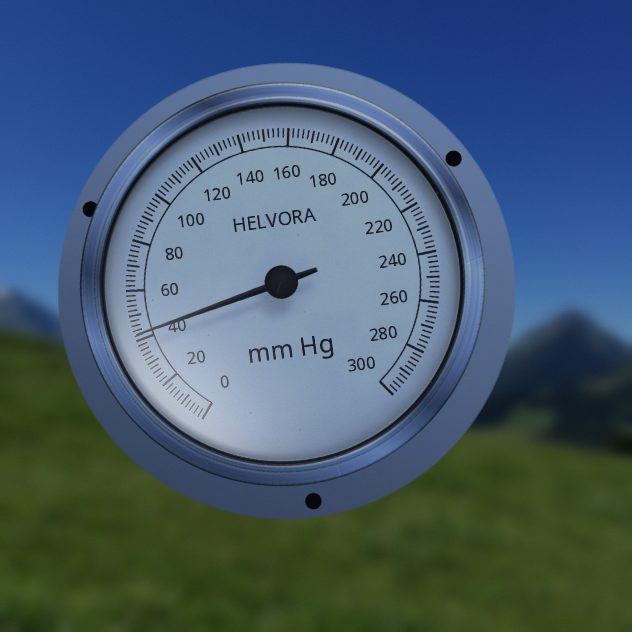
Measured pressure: 42 mmHg
